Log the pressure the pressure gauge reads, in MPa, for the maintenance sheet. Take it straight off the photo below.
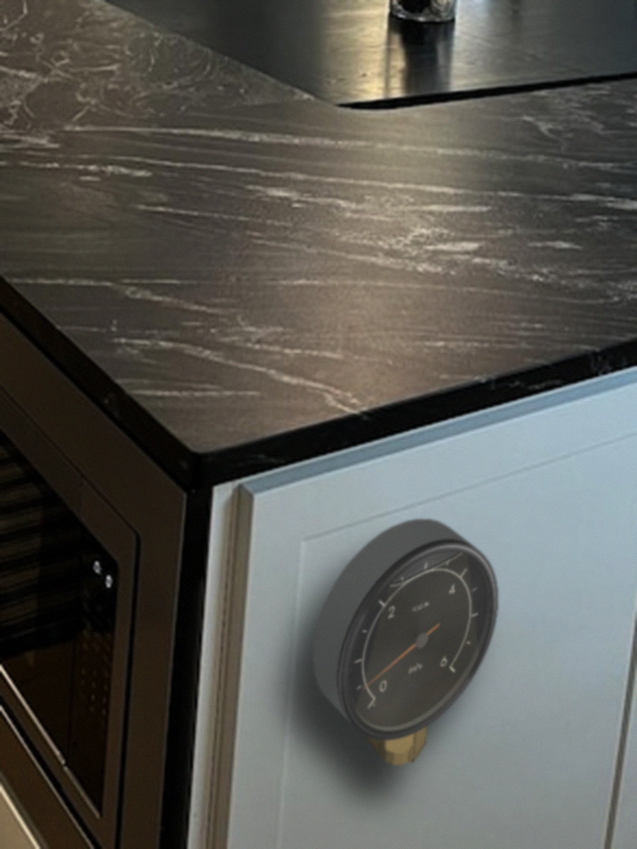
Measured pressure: 0.5 MPa
